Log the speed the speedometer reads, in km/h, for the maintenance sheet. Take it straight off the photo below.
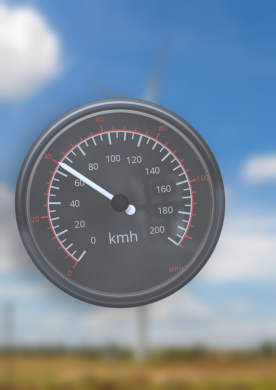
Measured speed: 65 km/h
